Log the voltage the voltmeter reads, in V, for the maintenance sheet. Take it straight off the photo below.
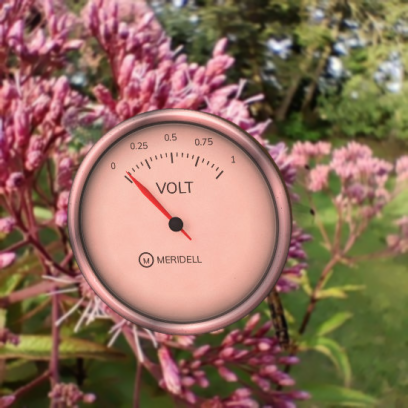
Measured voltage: 0.05 V
